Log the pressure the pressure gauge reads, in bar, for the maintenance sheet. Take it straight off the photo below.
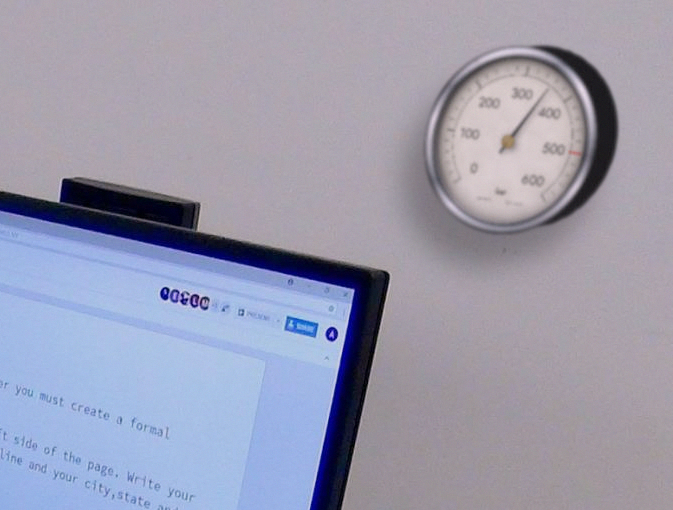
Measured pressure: 360 bar
